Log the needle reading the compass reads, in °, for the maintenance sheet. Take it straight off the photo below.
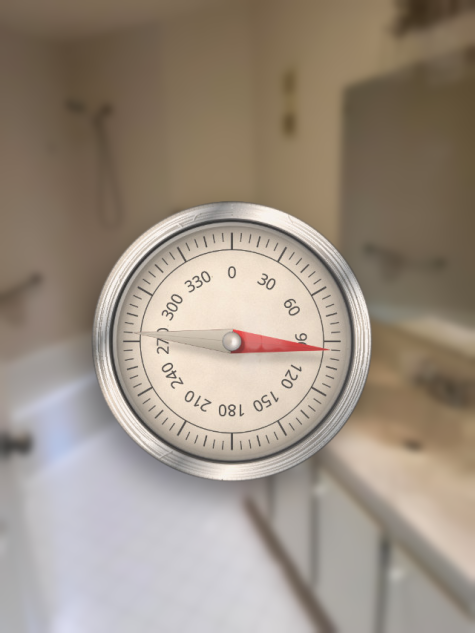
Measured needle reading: 95 °
